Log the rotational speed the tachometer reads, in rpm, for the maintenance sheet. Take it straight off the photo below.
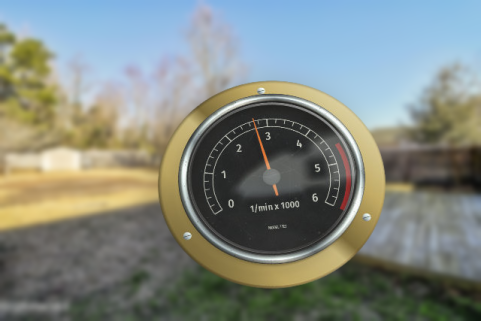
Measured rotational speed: 2700 rpm
